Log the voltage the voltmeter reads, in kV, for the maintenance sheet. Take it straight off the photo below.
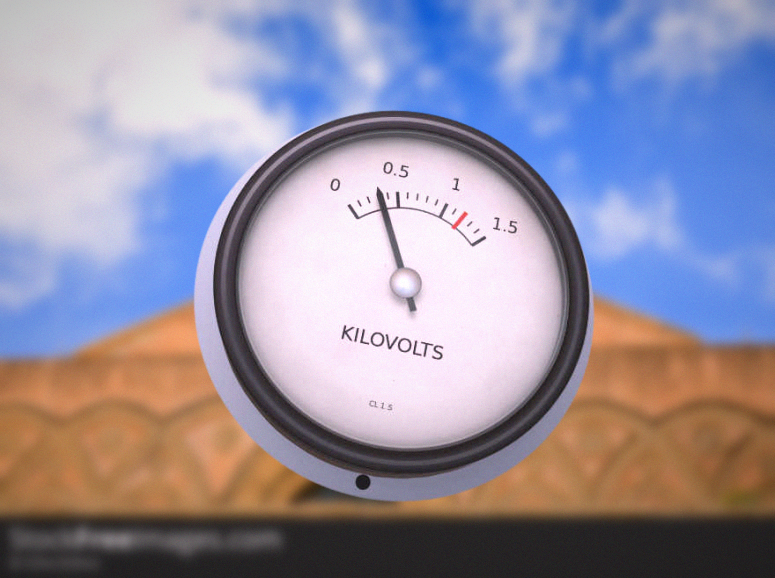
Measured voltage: 0.3 kV
